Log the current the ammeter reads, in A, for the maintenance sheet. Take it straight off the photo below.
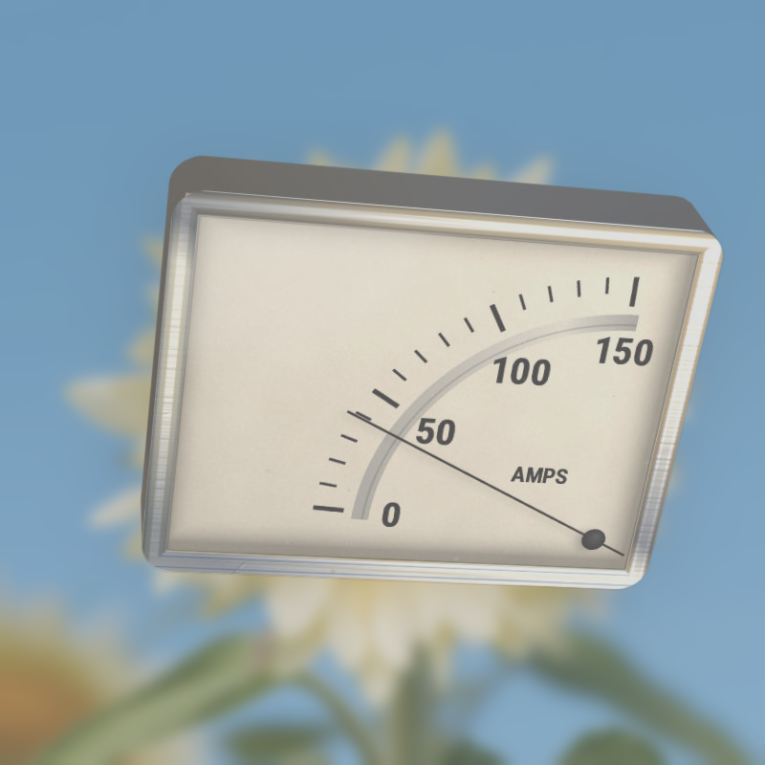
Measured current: 40 A
